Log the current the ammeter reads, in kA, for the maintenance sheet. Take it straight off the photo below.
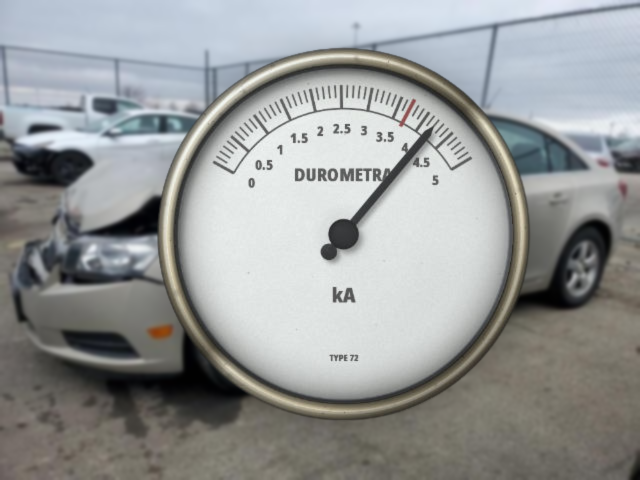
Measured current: 4.2 kA
